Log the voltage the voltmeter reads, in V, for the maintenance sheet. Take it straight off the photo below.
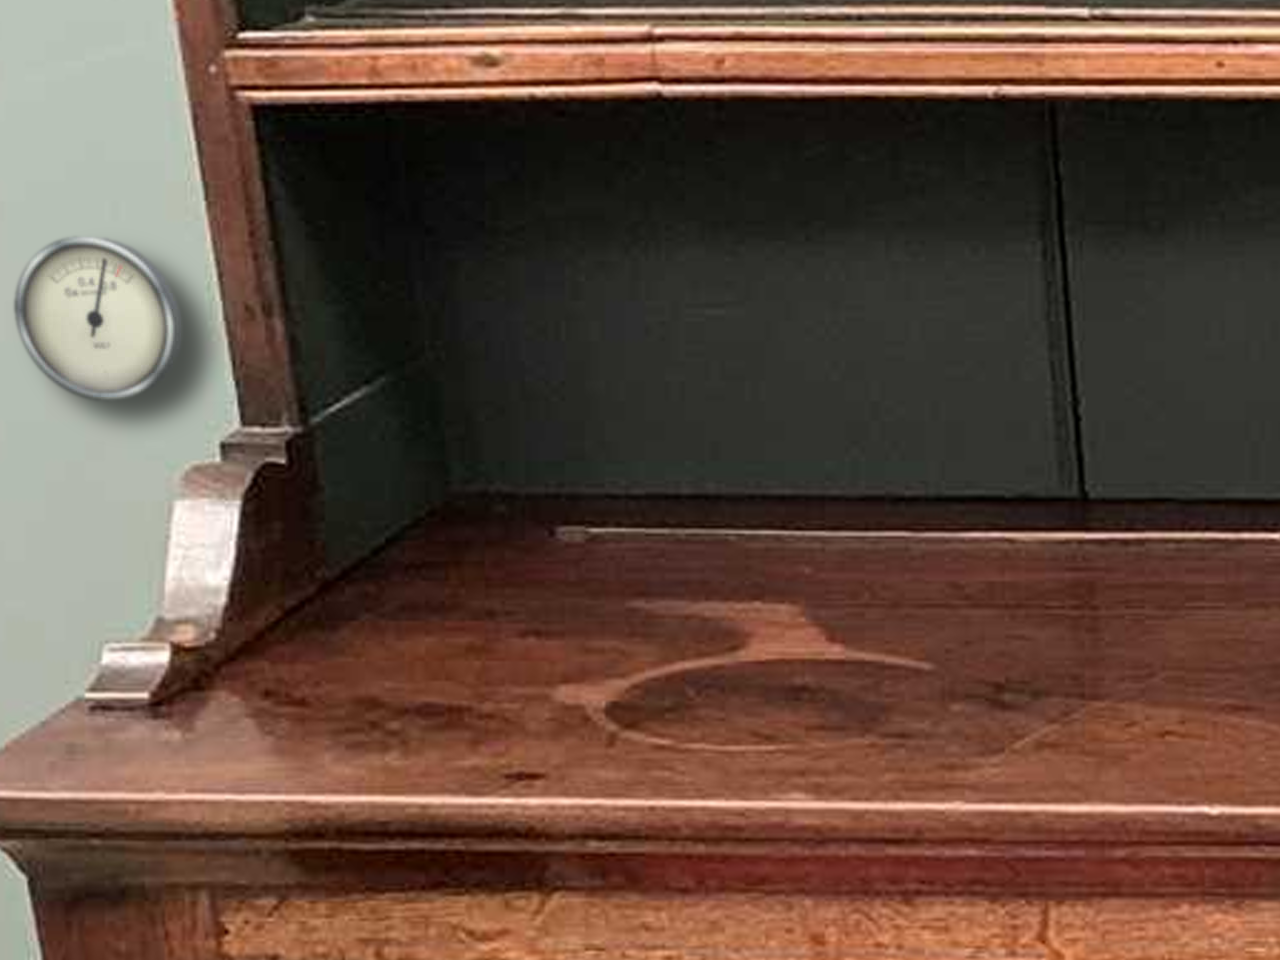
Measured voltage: 0.7 V
